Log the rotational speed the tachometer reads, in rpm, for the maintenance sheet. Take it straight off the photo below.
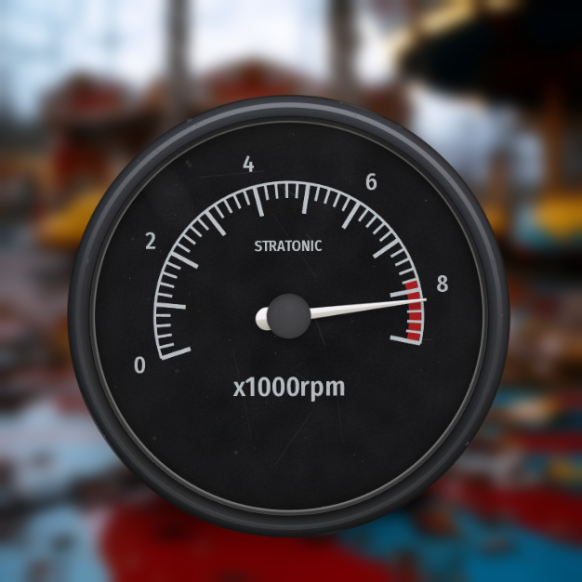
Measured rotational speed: 8200 rpm
